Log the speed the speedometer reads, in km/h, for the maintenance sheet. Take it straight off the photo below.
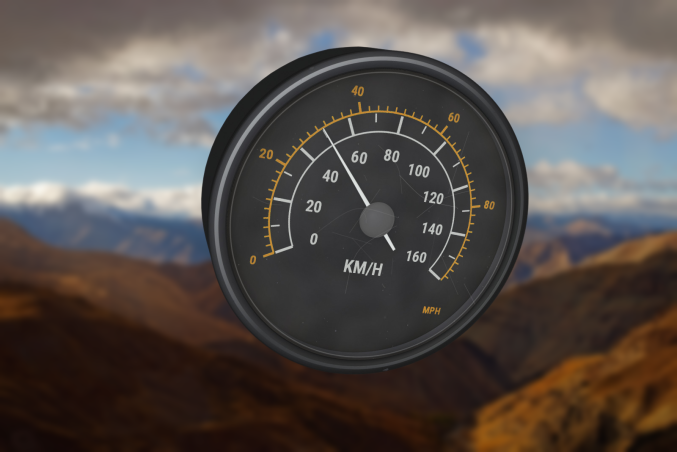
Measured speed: 50 km/h
